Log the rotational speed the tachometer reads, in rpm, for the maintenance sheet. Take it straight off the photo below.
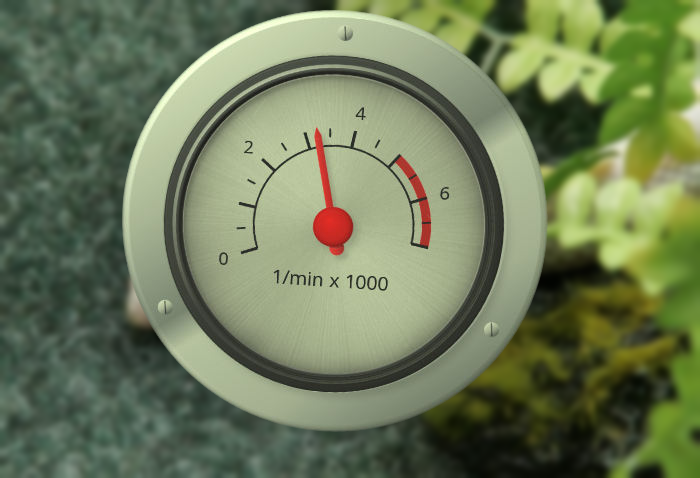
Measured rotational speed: 3250 rpm
